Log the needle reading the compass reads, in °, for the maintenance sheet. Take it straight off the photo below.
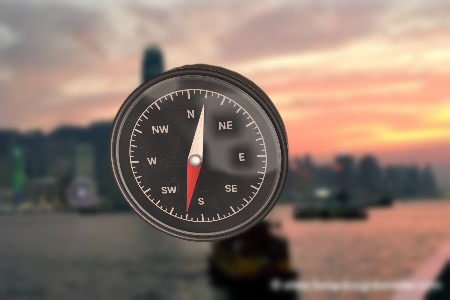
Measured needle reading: 195 °
